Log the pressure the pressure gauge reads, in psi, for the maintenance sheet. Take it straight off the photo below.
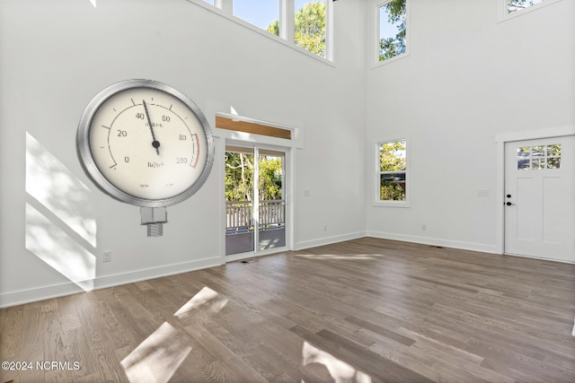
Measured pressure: 45 psi
